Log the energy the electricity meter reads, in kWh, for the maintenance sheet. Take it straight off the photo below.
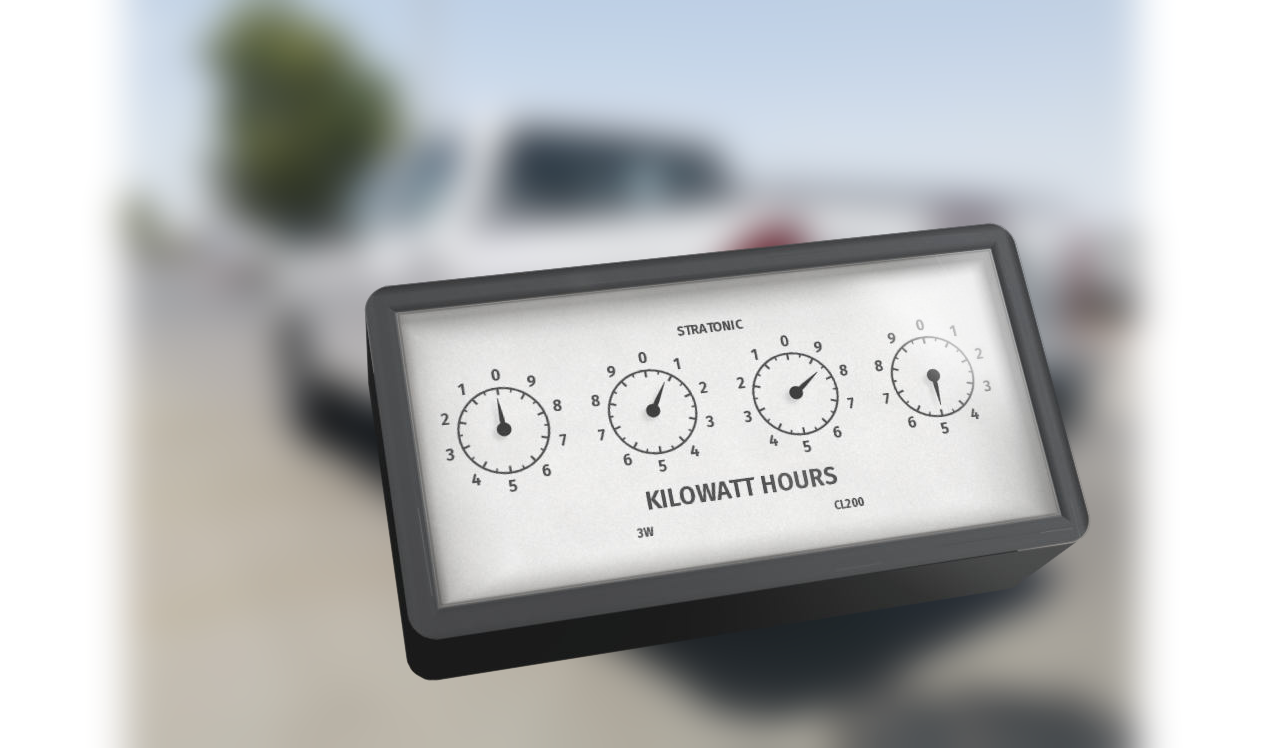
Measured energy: 85 kWh
